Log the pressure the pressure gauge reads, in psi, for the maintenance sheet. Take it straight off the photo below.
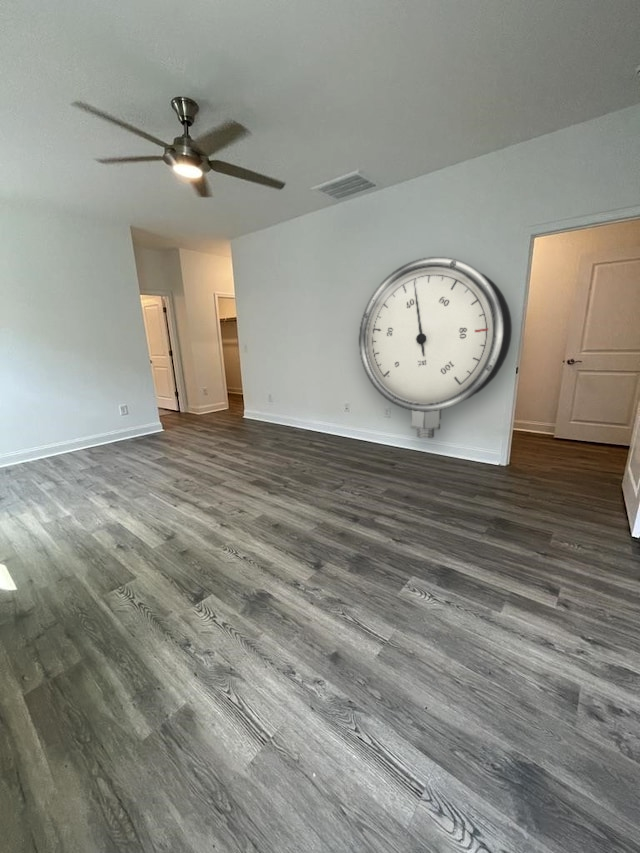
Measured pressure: 45 psi
